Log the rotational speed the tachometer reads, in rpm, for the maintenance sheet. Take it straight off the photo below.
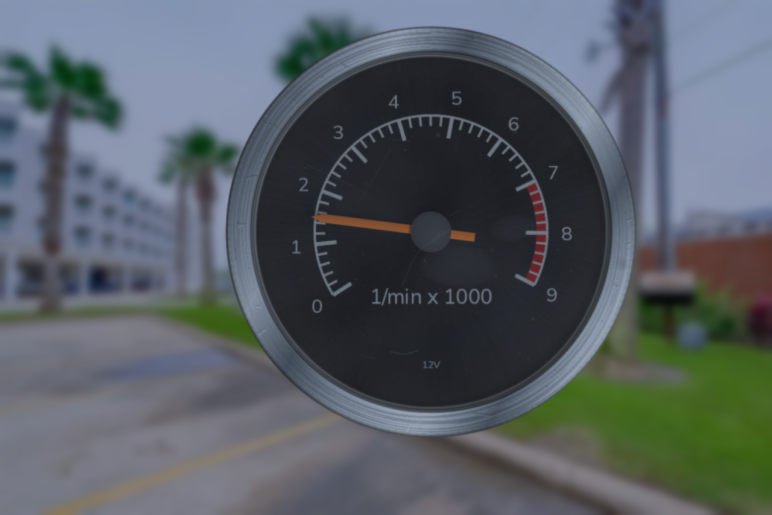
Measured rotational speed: 1500 rpm
